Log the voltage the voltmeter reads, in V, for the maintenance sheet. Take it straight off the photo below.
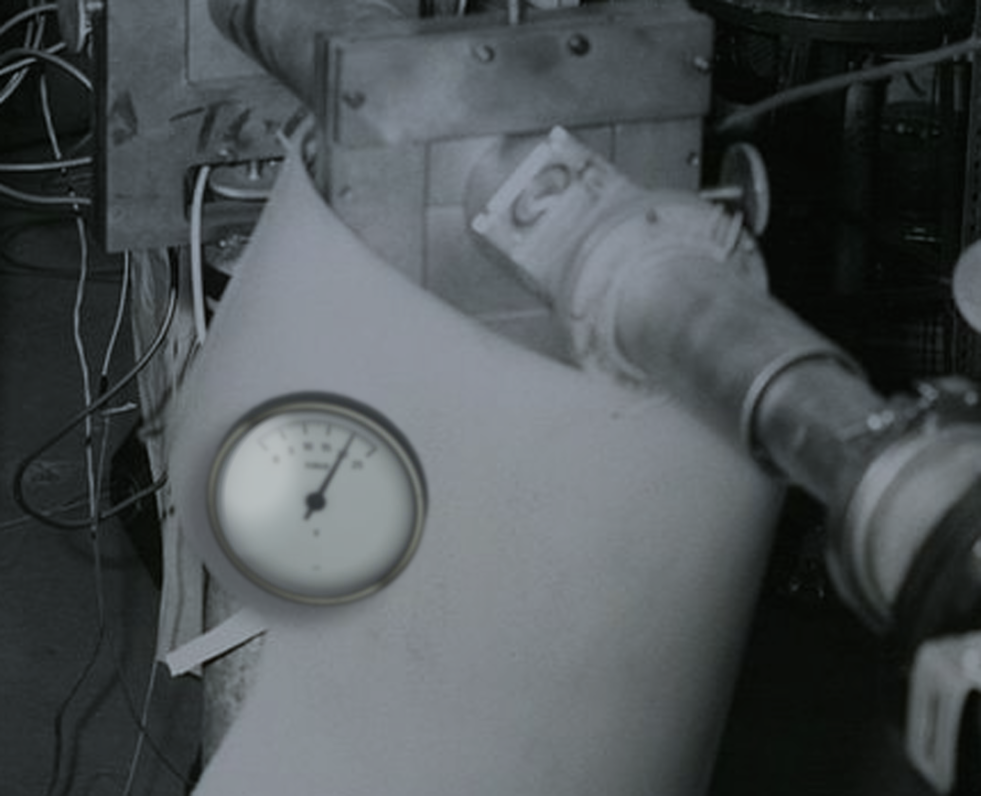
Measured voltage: 20 V
